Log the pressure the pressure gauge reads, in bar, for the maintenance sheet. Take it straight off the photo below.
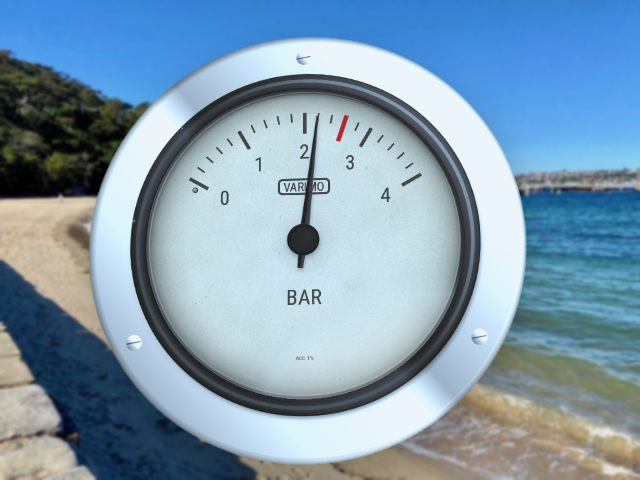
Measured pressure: 2.2 bar
